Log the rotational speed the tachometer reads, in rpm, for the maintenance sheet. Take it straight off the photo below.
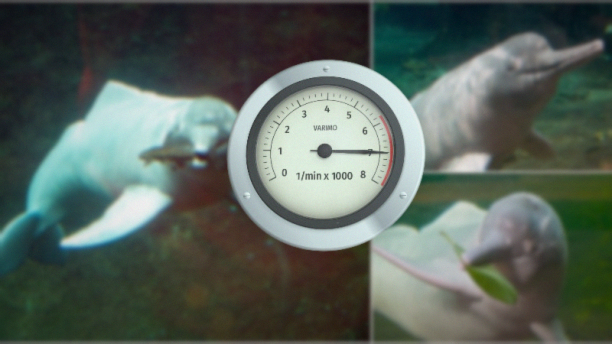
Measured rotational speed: 7000 rpm
